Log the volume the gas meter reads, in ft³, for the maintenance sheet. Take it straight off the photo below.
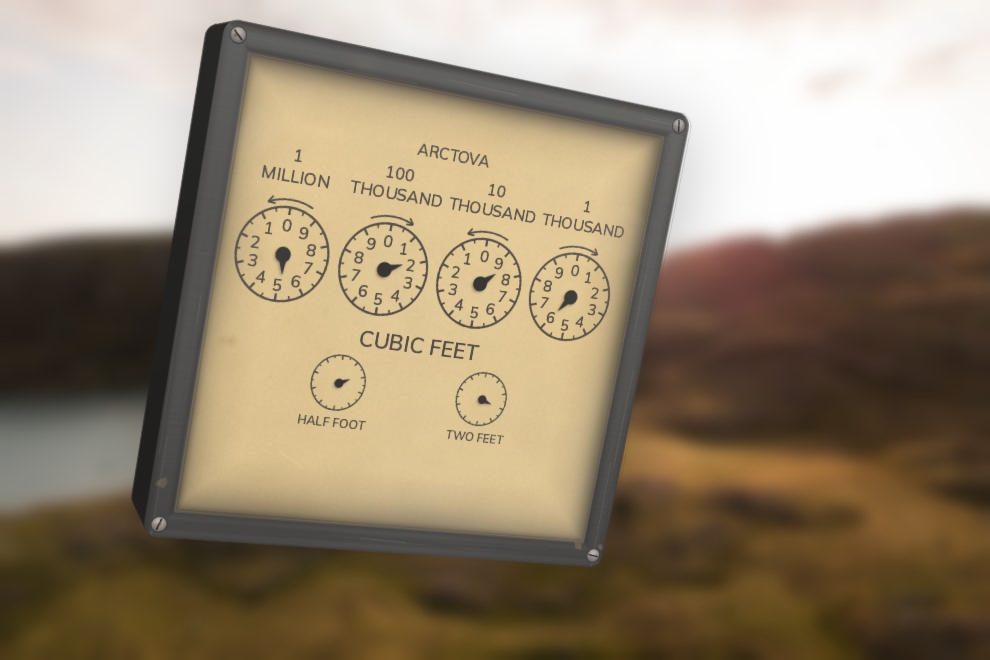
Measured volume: 518600 ft³
